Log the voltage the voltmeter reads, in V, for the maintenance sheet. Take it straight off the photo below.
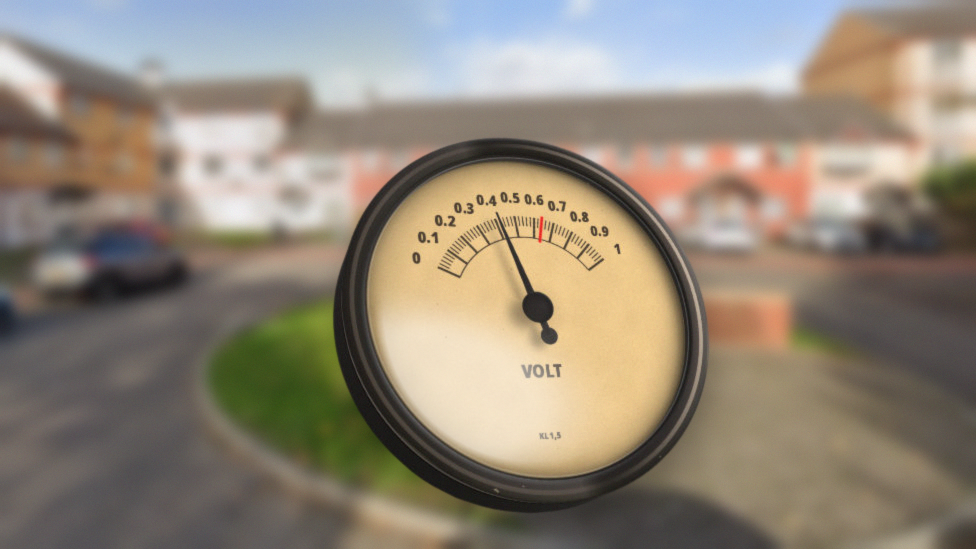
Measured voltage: 0.4 V
